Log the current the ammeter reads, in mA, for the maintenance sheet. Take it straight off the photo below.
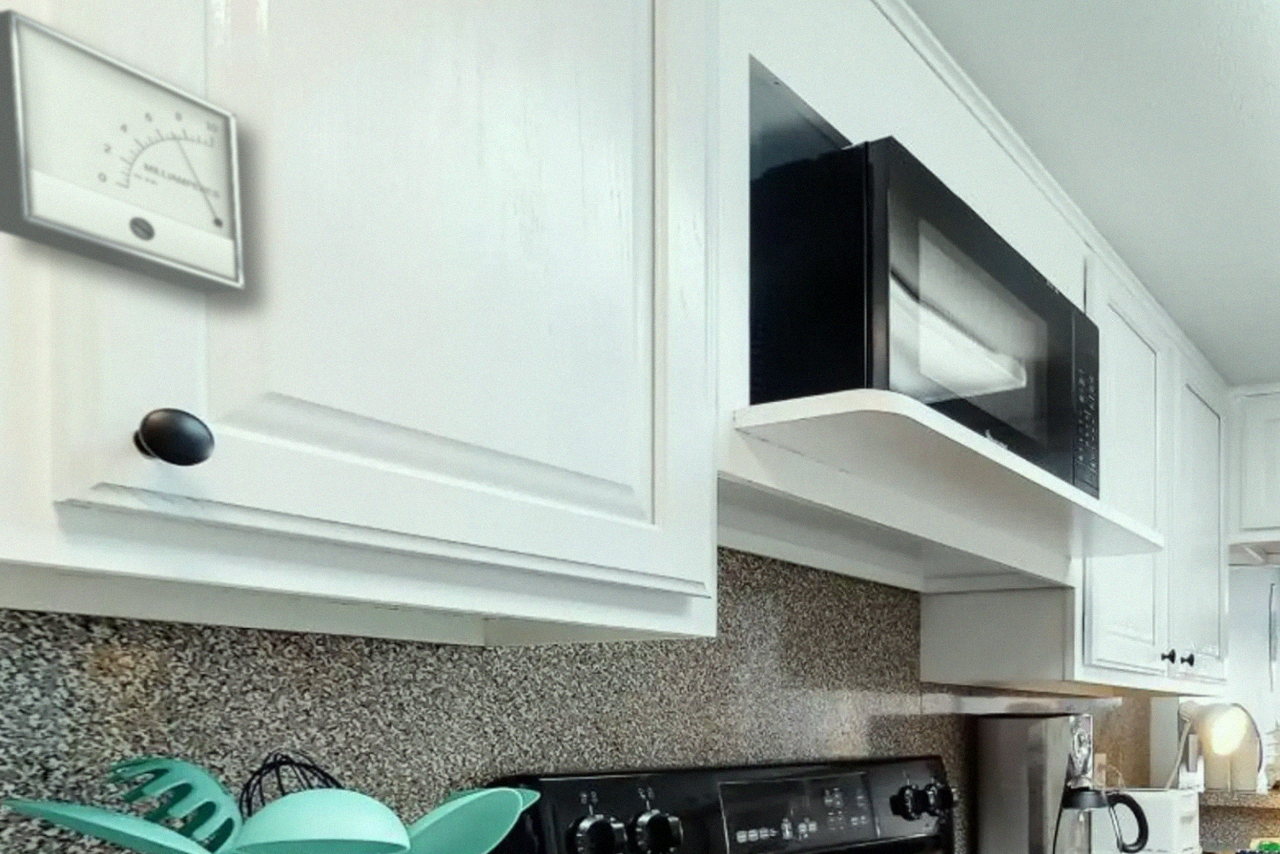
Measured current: 7 mA
